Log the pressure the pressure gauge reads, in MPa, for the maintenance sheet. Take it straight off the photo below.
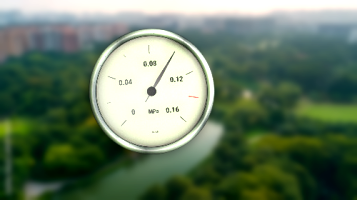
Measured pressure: 0.1 MPa
